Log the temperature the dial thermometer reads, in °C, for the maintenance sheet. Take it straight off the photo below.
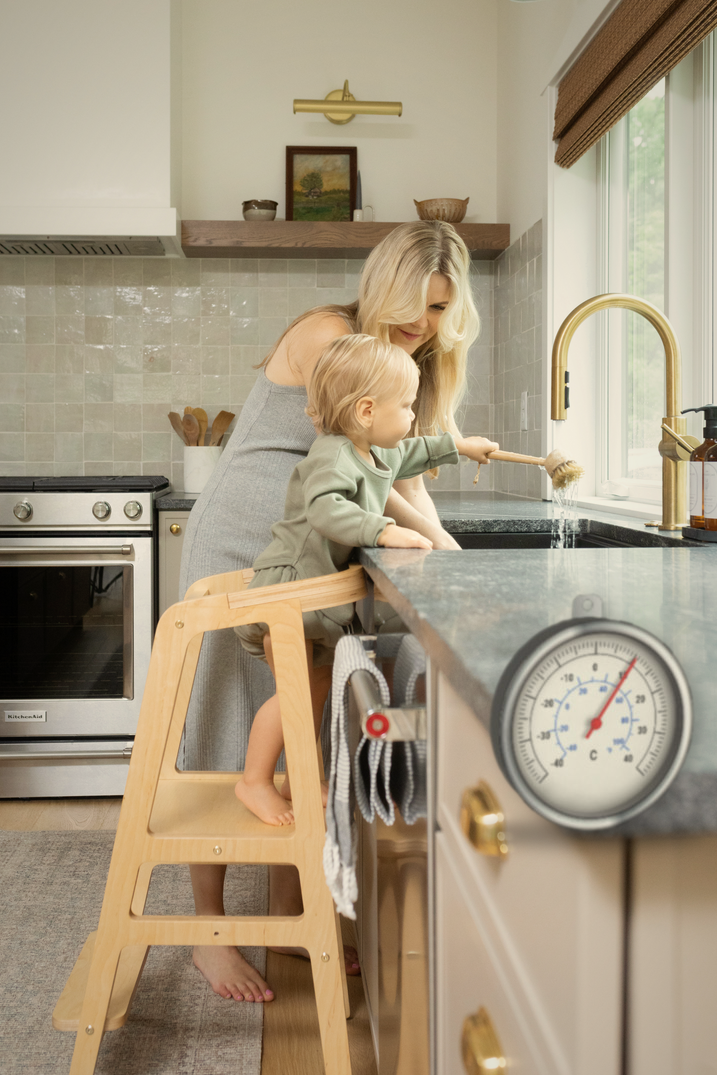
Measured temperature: 10 °C
